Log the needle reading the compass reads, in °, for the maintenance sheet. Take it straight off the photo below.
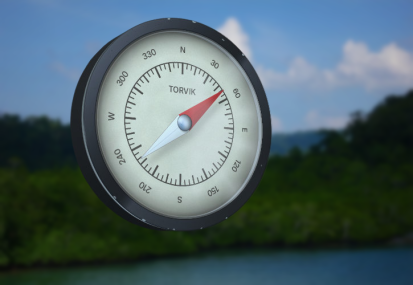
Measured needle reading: 50 °
